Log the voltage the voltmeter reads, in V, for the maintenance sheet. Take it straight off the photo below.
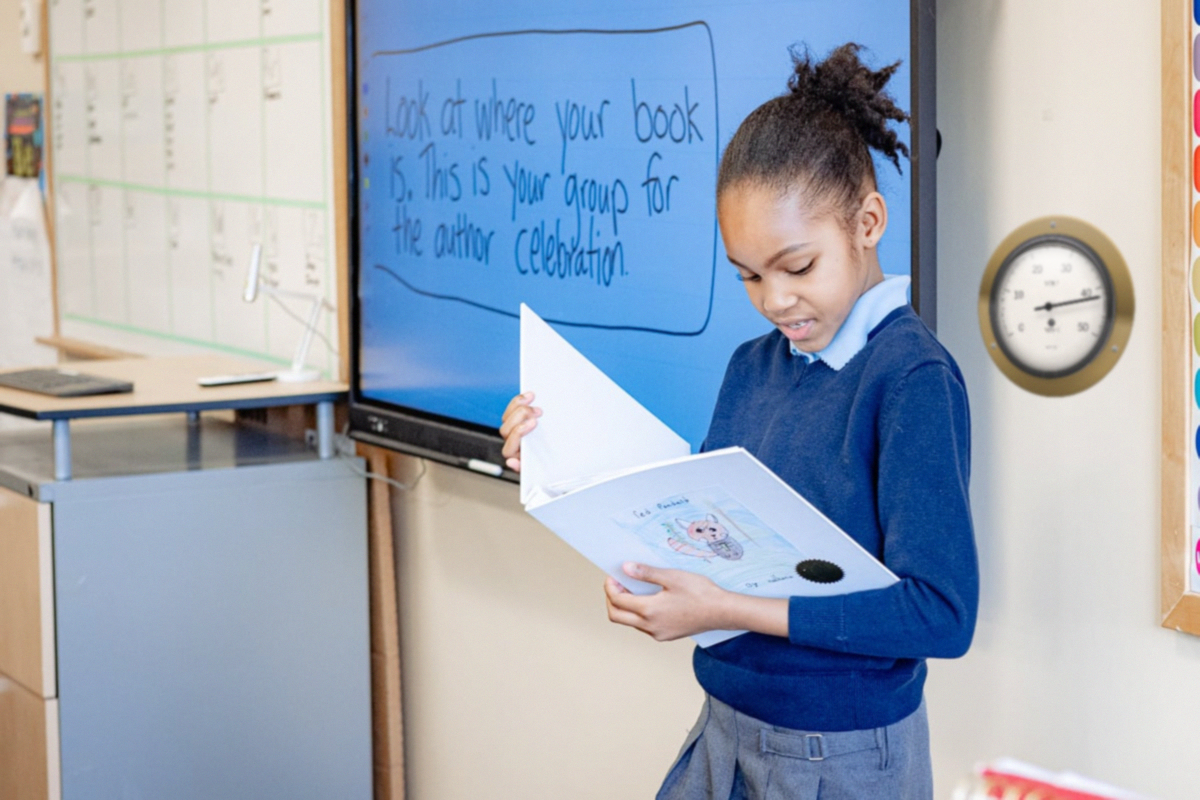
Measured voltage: 42 V
